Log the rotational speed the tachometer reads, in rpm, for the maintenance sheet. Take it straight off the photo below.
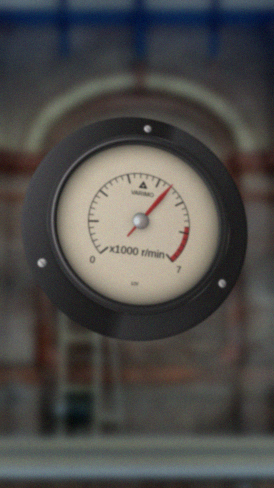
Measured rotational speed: 4400 rpm
